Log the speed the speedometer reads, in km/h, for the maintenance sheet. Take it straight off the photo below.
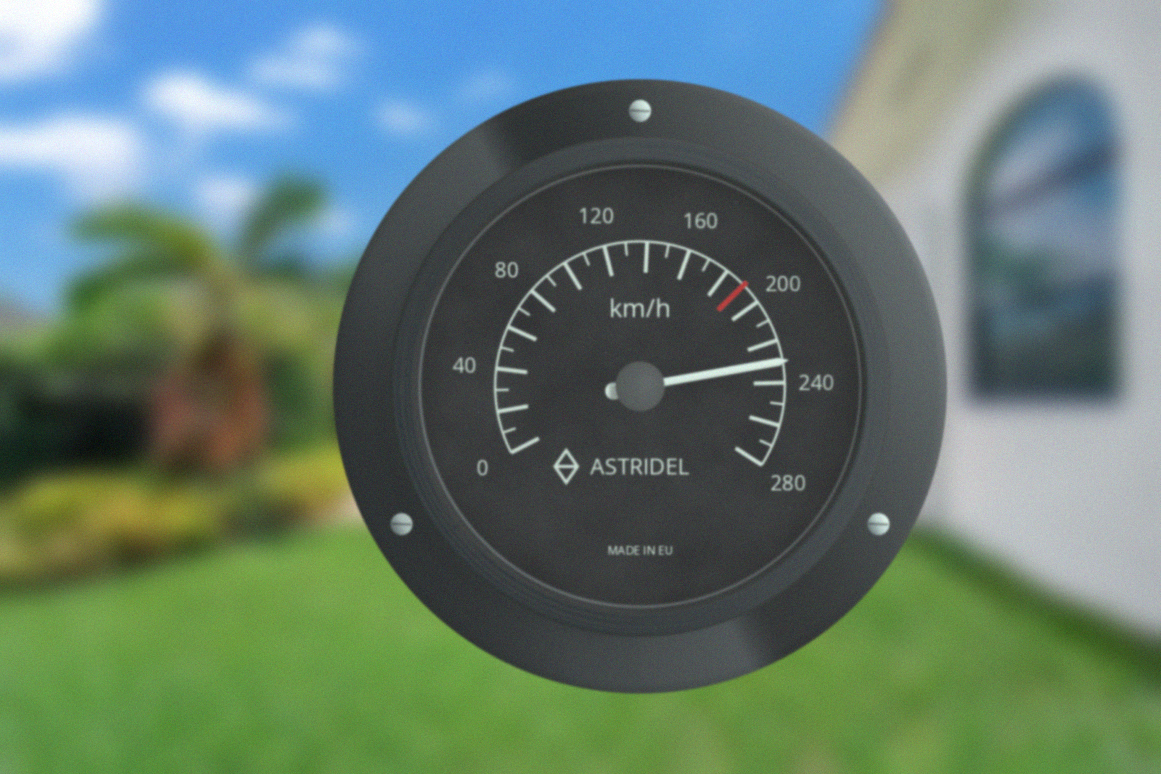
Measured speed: 230 km/h
